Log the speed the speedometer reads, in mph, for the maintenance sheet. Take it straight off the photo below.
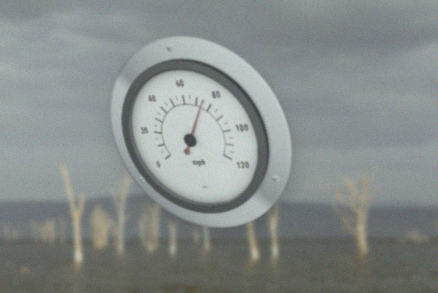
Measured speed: 75 mph
